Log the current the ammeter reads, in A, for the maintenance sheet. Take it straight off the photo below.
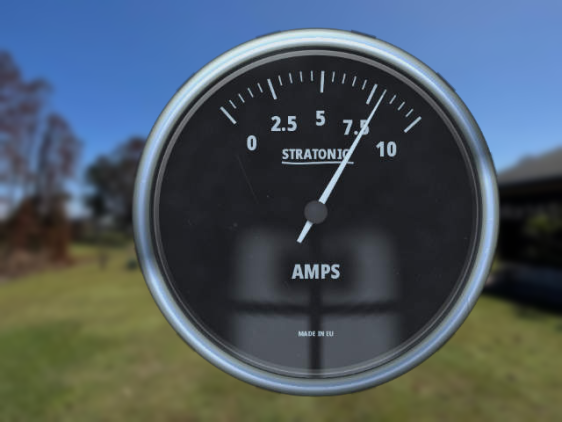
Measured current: 8 A
